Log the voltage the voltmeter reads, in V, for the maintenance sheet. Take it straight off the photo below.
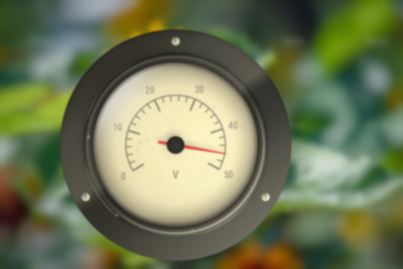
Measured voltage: 46 V
